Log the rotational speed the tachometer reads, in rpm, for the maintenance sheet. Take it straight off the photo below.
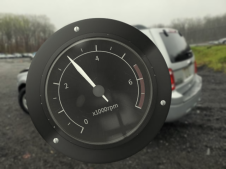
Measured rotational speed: 3000 rpm
